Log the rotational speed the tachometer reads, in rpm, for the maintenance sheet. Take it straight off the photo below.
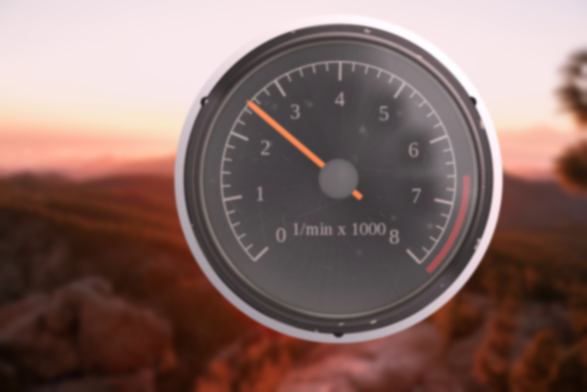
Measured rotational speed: 2500 rpm
